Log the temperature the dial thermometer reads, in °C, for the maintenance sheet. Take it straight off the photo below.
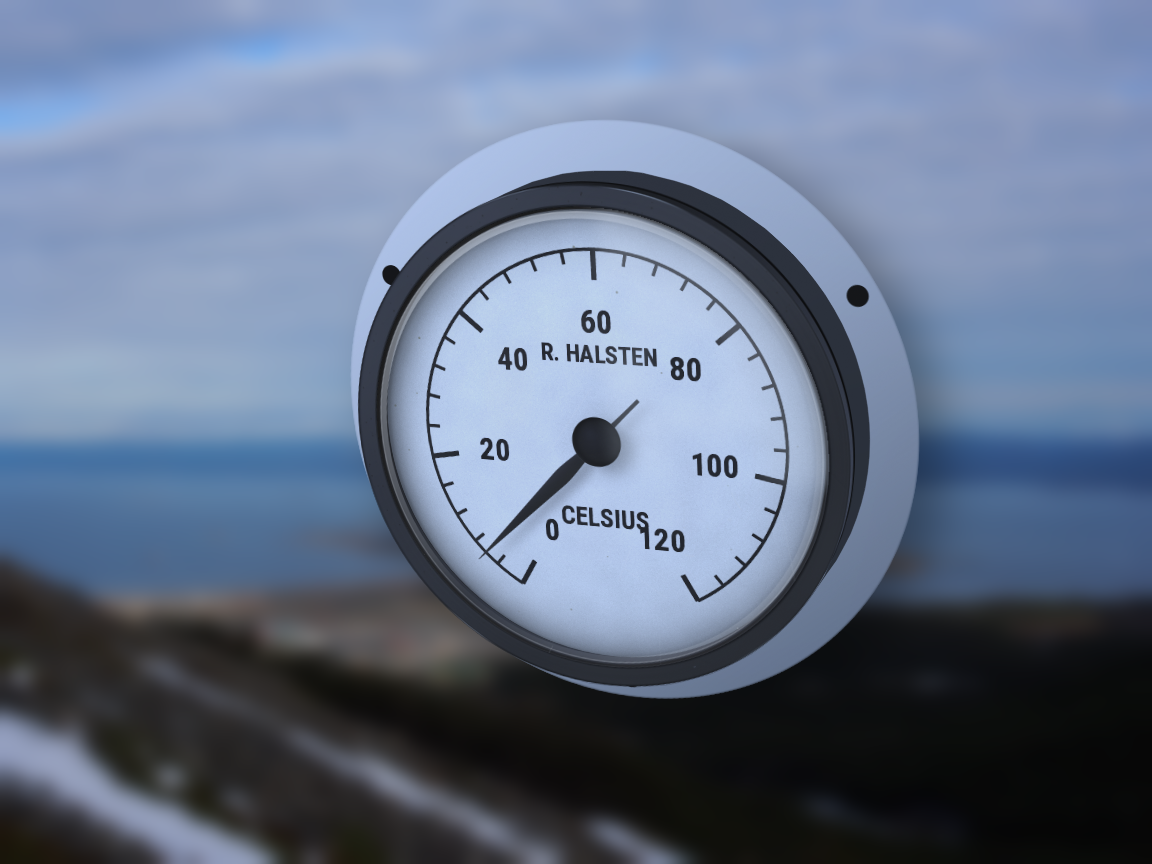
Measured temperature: 6 °C
